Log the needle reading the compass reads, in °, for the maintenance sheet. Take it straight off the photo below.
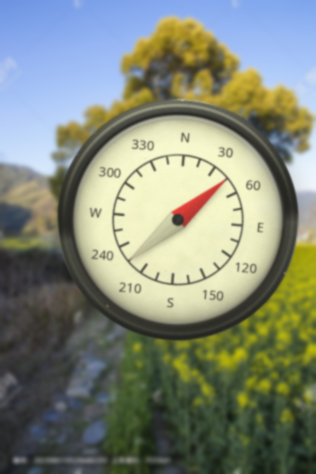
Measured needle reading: 45 °
